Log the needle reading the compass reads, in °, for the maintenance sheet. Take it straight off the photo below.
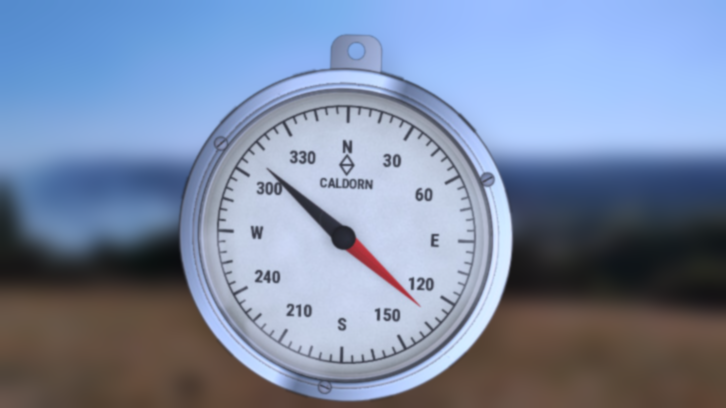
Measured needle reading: 130 °
